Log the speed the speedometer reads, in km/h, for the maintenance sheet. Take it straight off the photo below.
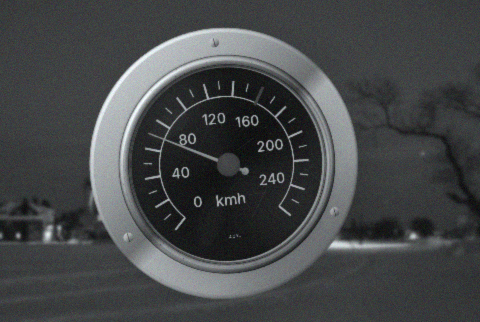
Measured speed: 70 km/h
